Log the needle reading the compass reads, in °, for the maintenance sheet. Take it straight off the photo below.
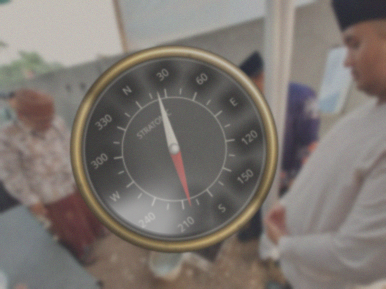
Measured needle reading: 202.5 °
